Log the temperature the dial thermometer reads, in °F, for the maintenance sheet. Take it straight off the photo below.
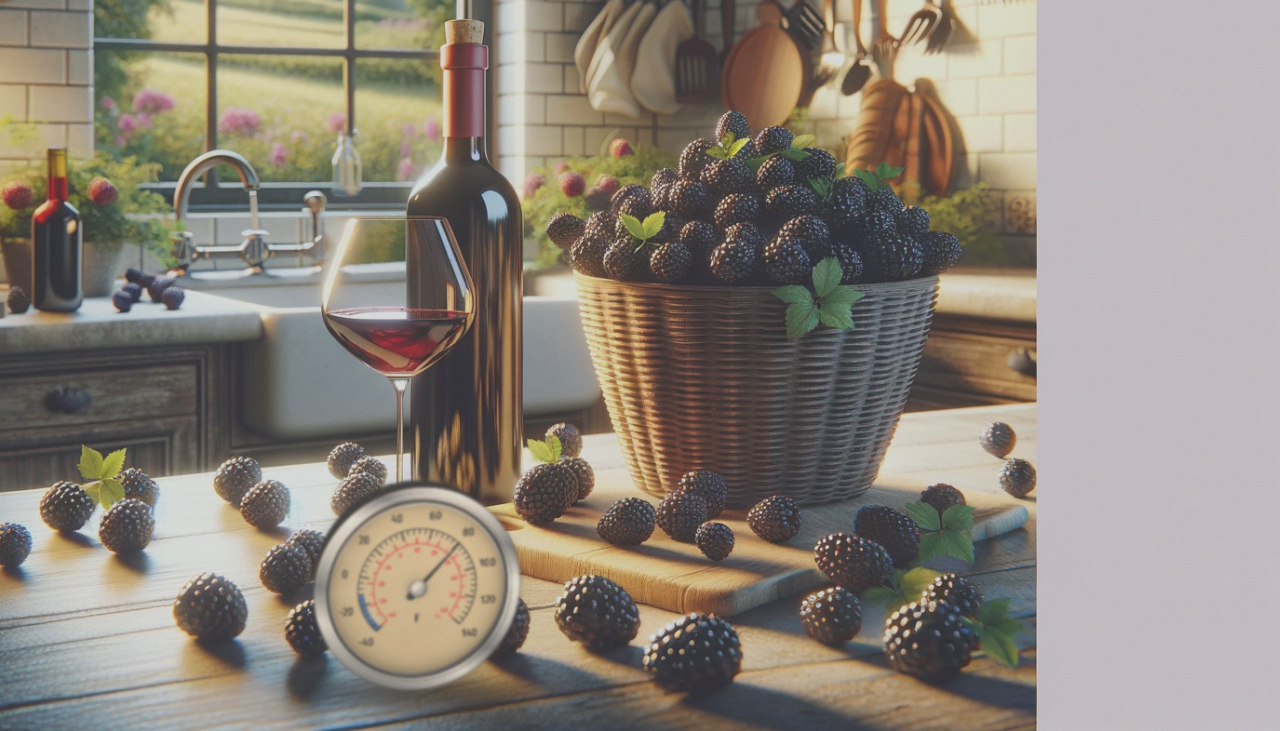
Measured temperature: 80 °F
